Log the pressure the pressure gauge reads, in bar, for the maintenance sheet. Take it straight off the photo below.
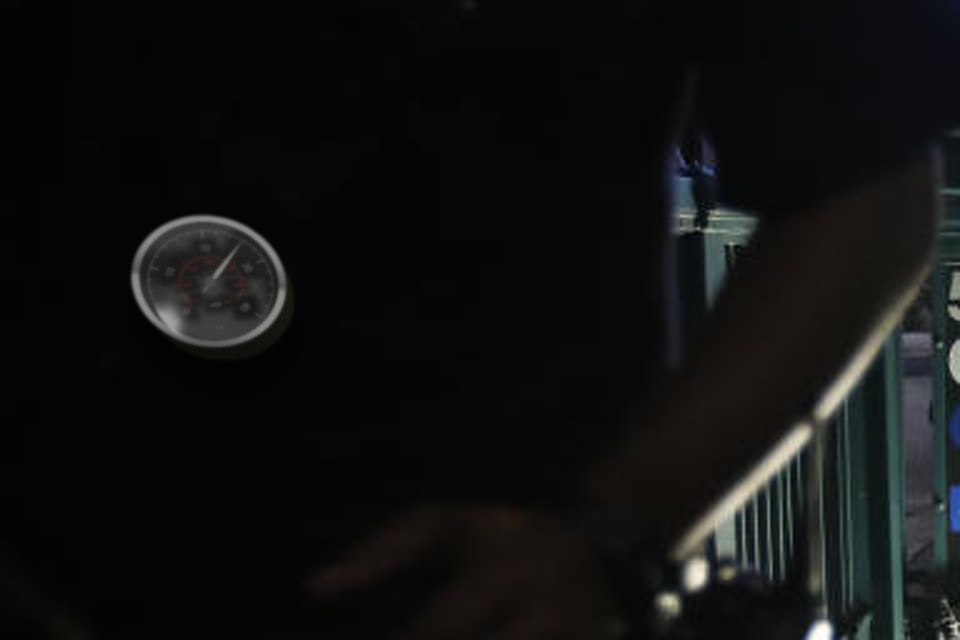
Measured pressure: 26 bar
